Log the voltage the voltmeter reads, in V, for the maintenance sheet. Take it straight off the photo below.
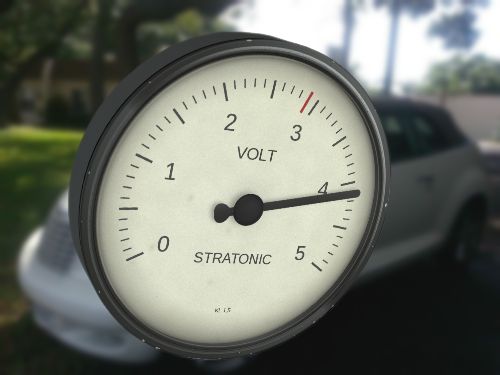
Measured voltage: 4.1 V
